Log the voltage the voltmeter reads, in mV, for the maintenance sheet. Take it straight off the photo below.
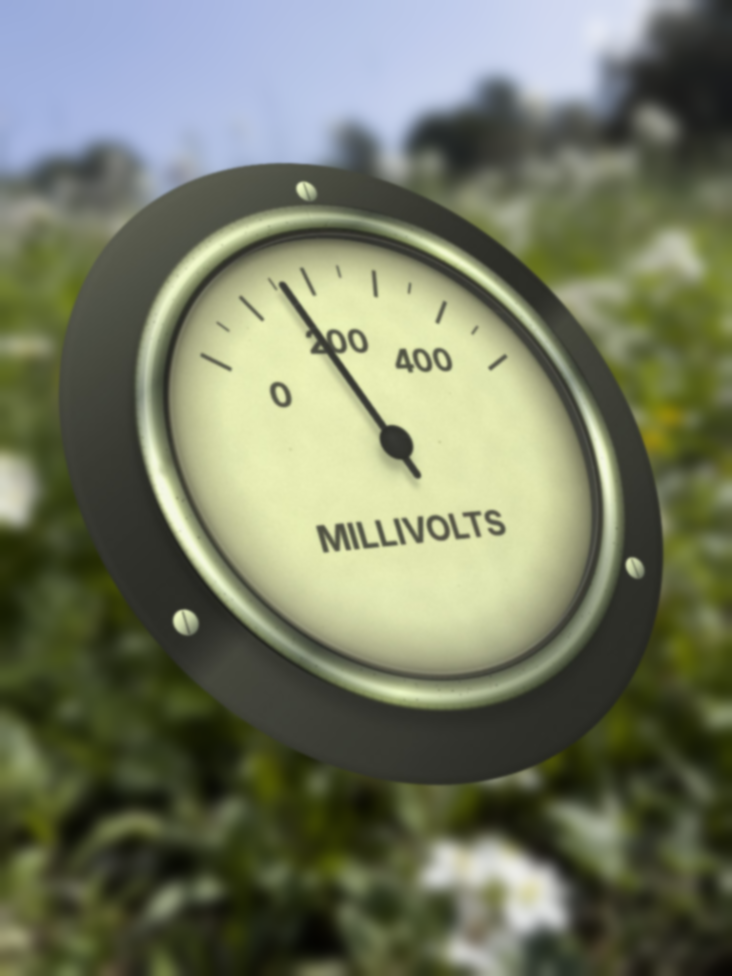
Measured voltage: 150 mV
